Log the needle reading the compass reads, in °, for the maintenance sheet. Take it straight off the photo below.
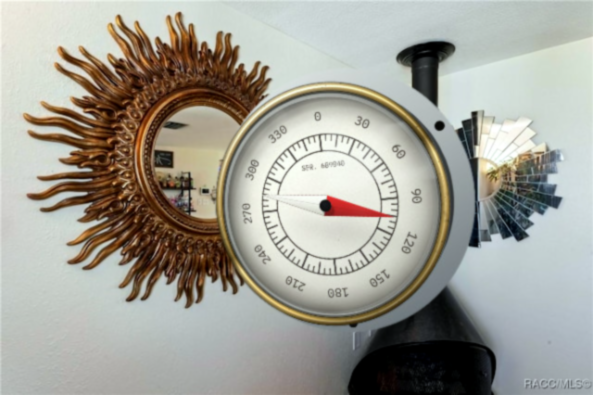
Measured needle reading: 105 °
